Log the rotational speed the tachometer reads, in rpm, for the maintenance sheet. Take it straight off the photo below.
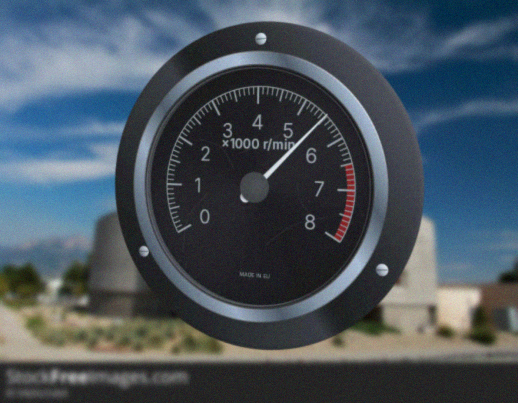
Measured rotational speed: 5500 rpm
